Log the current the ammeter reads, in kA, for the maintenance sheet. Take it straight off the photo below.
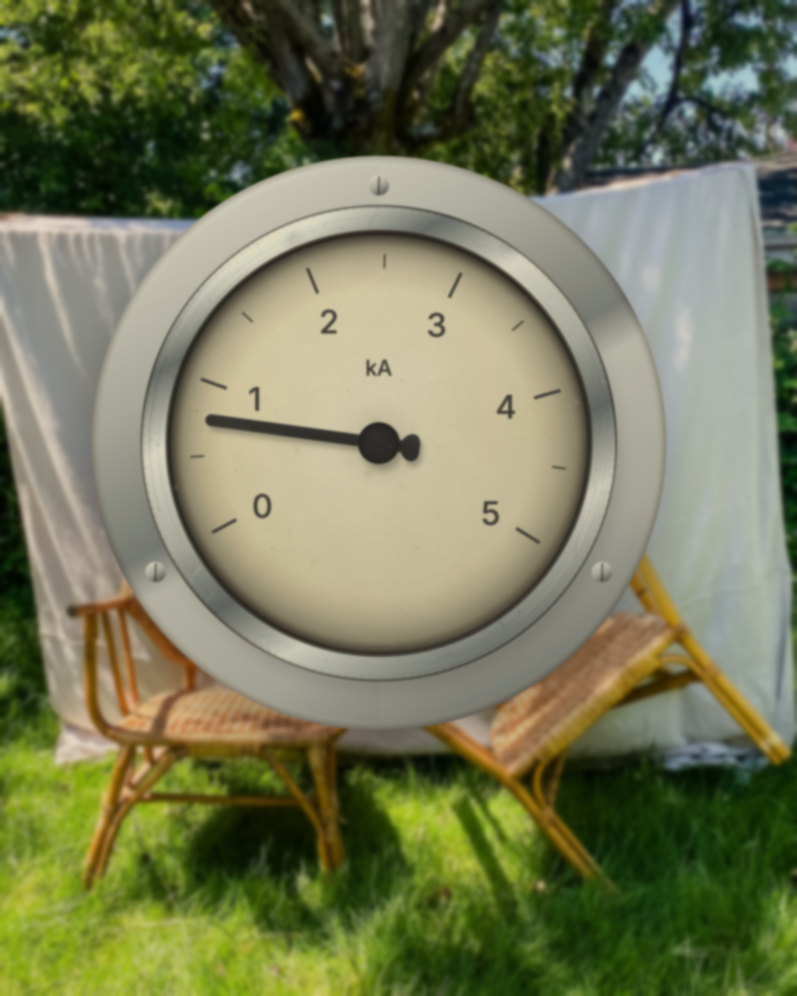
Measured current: 0.75 kA
